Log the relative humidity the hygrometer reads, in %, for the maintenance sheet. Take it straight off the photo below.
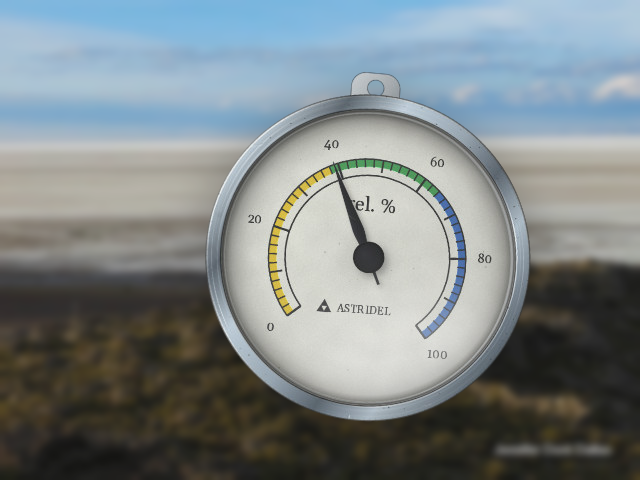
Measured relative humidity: 39 %
